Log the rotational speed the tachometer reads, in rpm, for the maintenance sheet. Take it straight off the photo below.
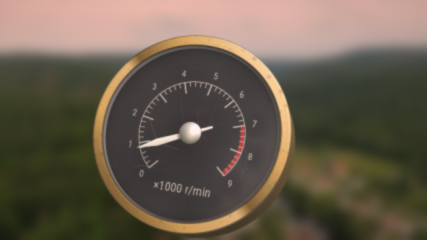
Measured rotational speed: 800 rpm
